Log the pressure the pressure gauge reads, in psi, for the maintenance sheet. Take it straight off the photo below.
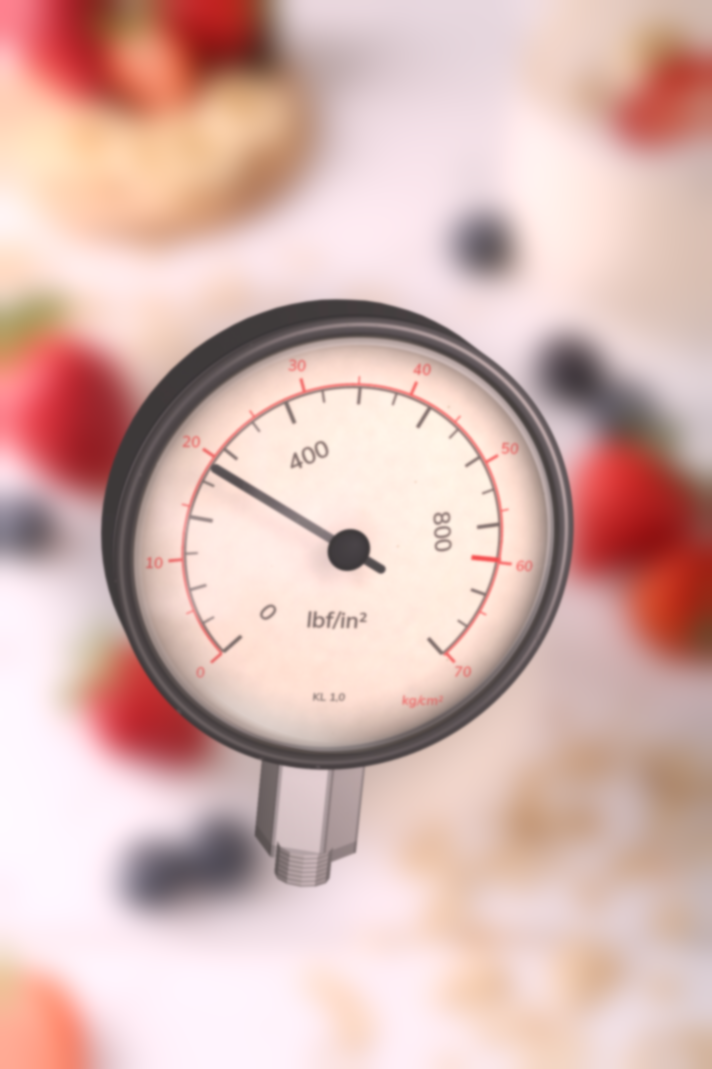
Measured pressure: 275 psi
